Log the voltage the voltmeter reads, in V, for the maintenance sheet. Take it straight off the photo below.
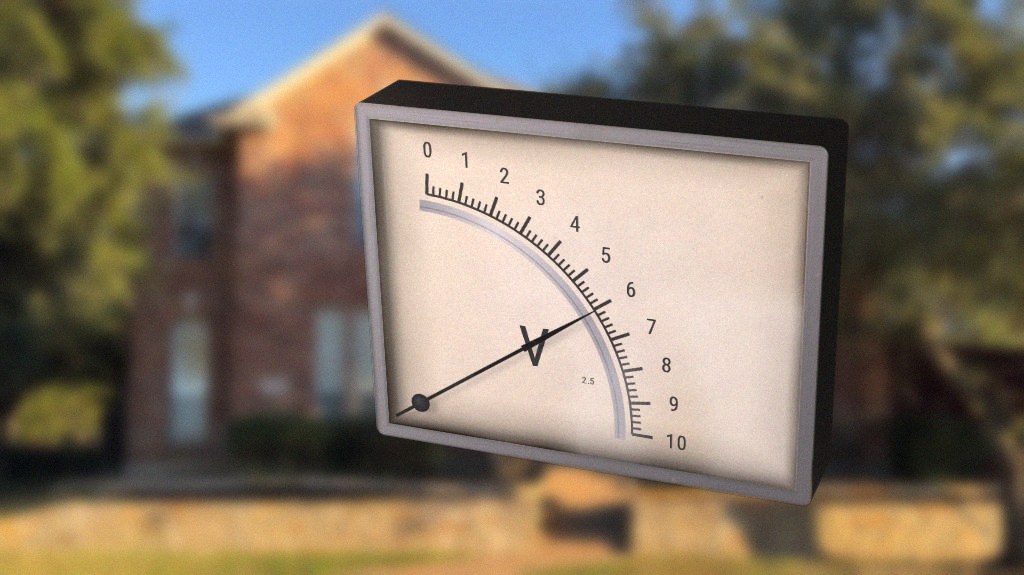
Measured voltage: 6 V
